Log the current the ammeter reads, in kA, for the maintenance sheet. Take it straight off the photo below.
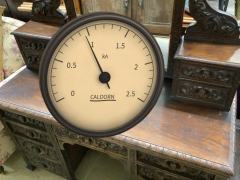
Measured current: 0.95 kA
